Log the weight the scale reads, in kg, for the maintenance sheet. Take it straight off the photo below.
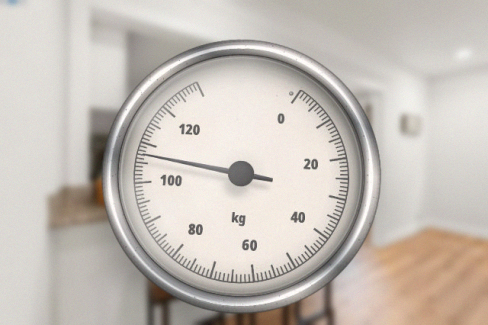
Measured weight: 107 kg
